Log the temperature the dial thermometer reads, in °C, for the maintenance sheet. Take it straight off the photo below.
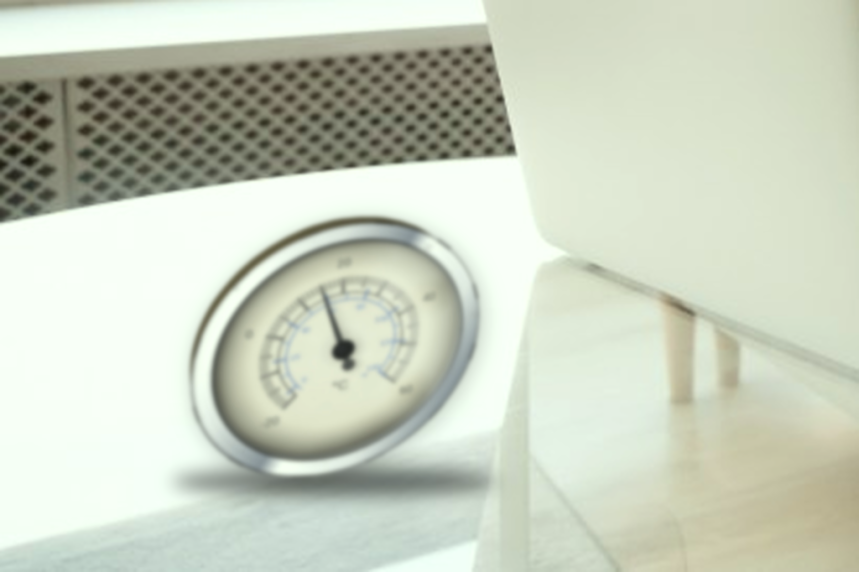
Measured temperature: 15 °C
